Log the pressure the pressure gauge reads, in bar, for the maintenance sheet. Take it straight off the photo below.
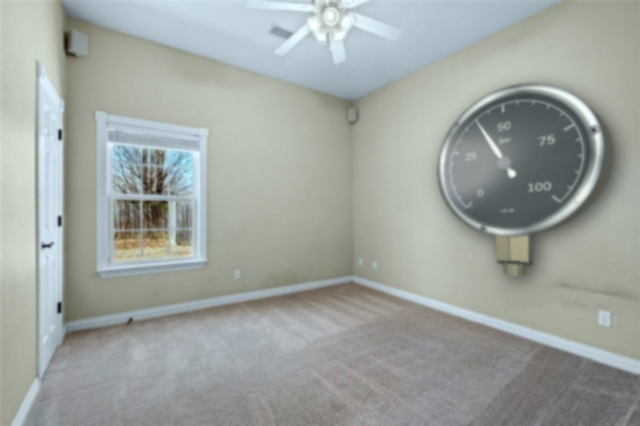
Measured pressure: 40 bar
